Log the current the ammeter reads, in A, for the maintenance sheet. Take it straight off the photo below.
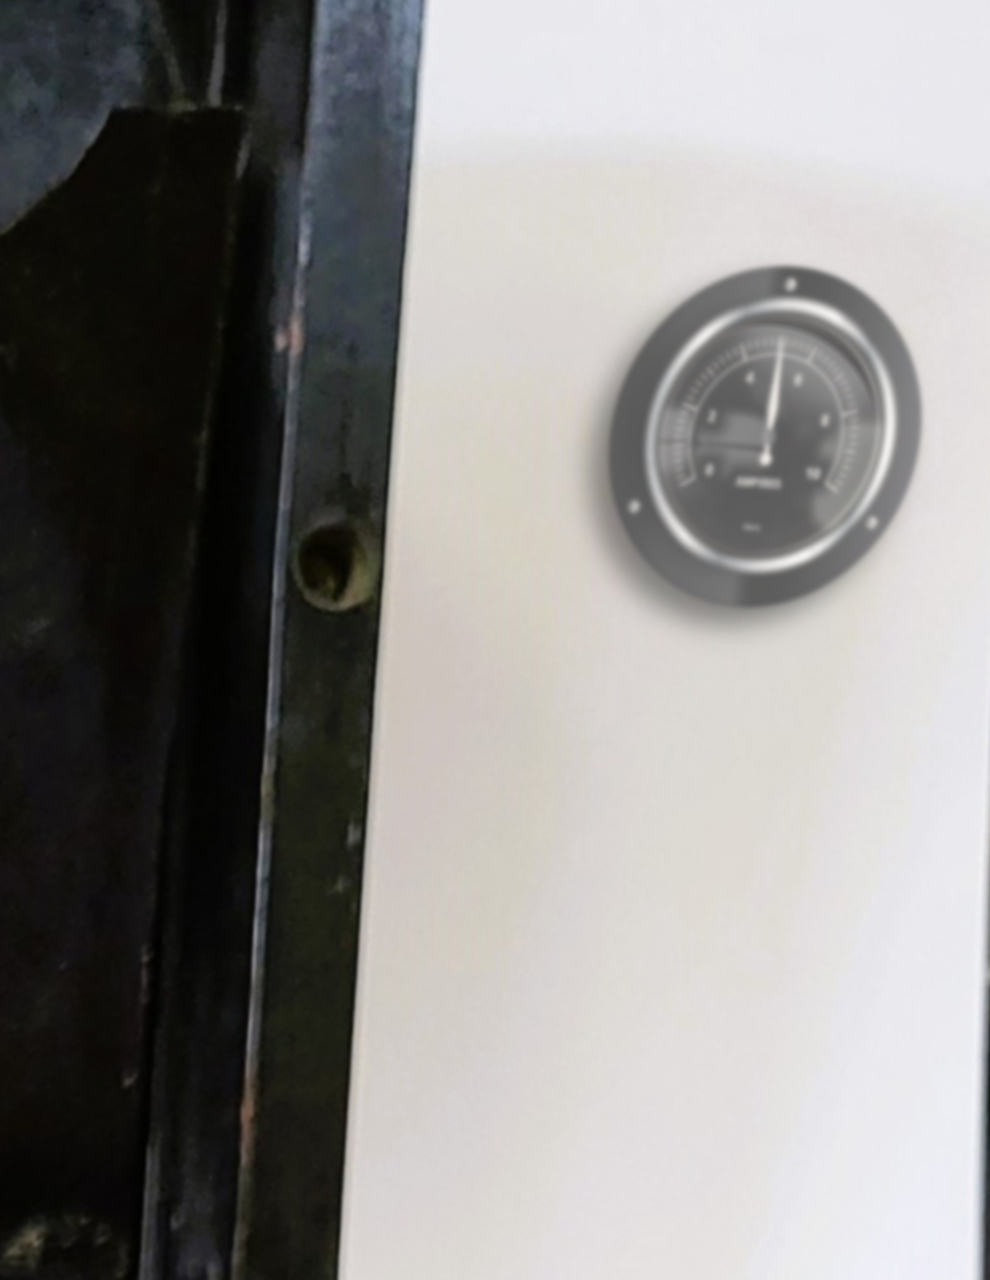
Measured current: 5 A
